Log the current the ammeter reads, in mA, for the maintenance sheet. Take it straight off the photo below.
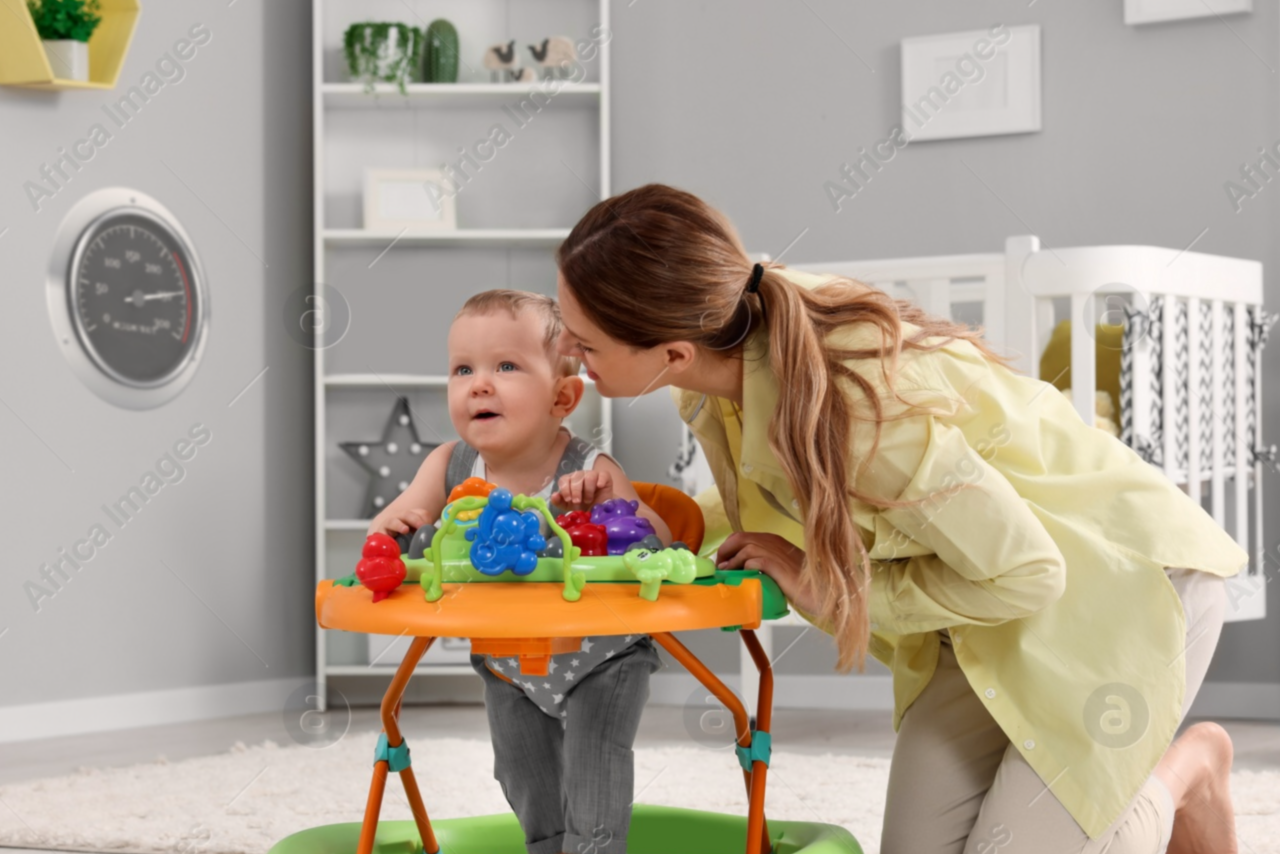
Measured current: 250 mA
